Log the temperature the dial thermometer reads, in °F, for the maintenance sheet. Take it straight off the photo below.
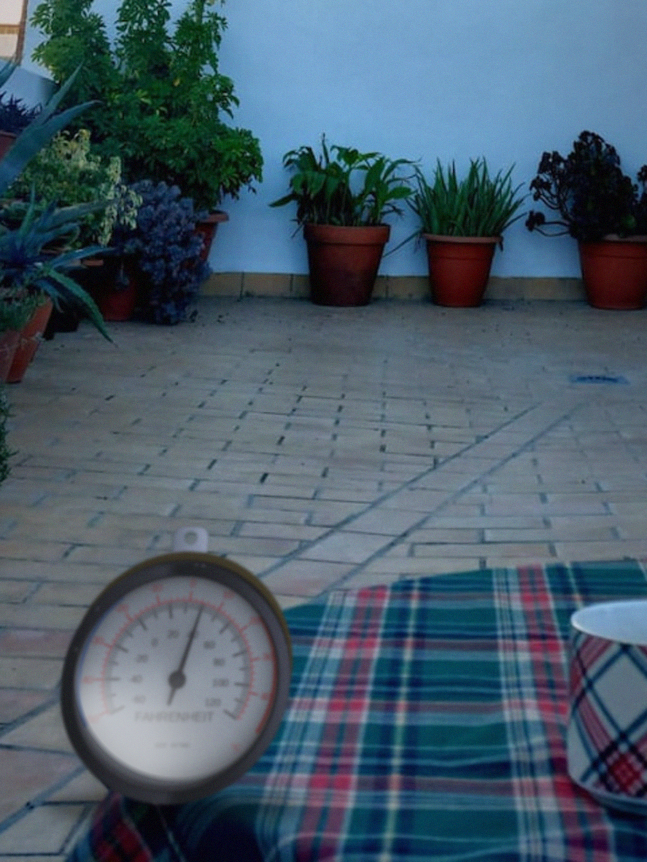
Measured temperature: 40 °F
